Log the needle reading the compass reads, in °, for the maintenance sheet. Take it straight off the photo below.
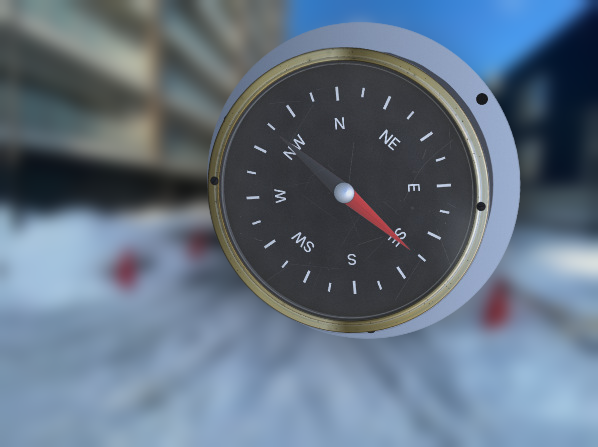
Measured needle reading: 135 °
